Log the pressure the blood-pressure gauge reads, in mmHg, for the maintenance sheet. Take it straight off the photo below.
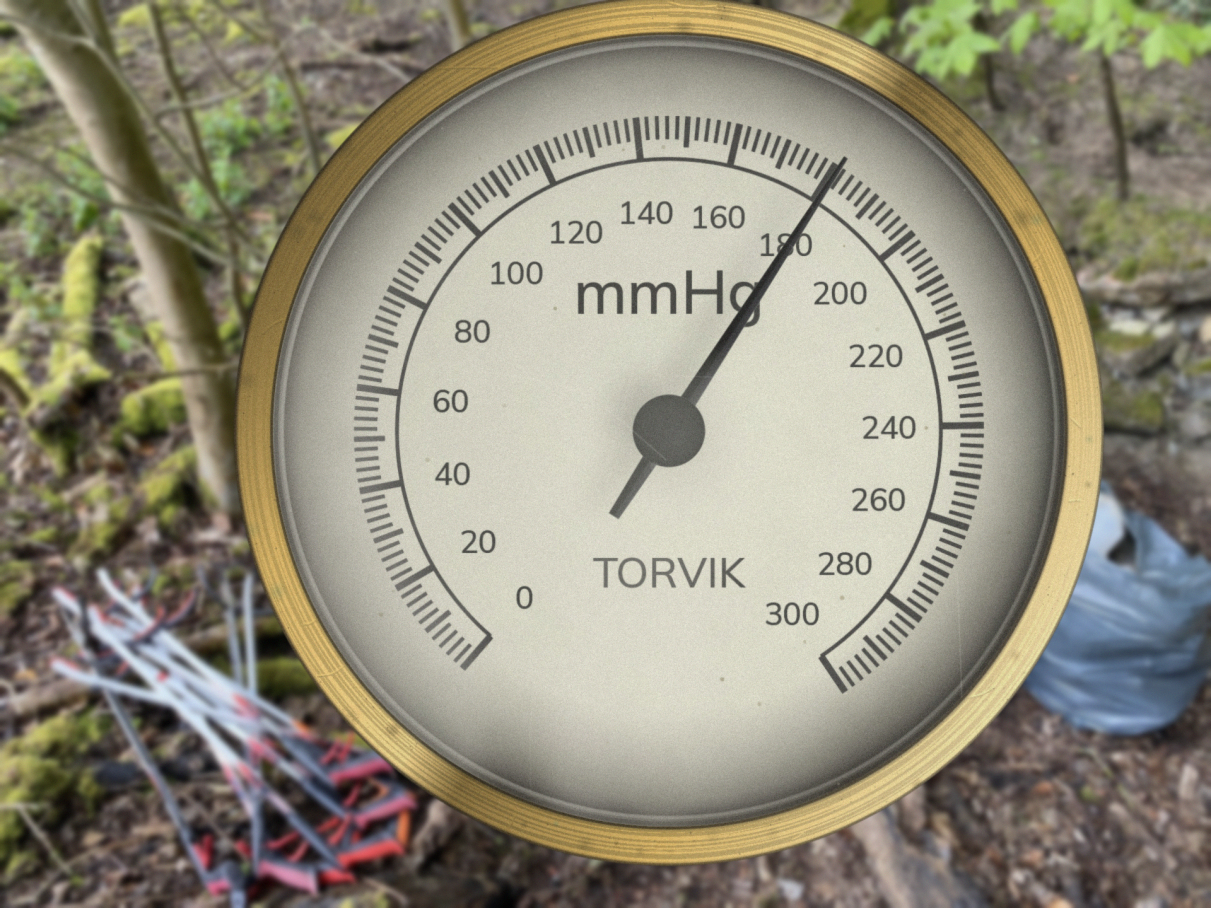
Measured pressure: 181 mmHg
